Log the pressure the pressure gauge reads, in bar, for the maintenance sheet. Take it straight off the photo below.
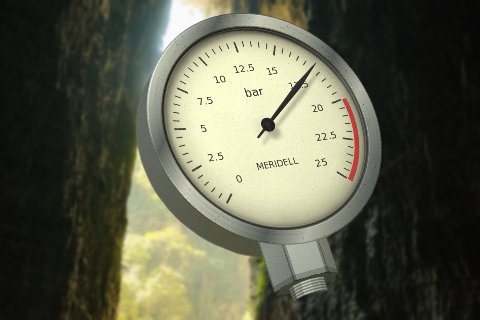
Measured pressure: 17.5 bar
